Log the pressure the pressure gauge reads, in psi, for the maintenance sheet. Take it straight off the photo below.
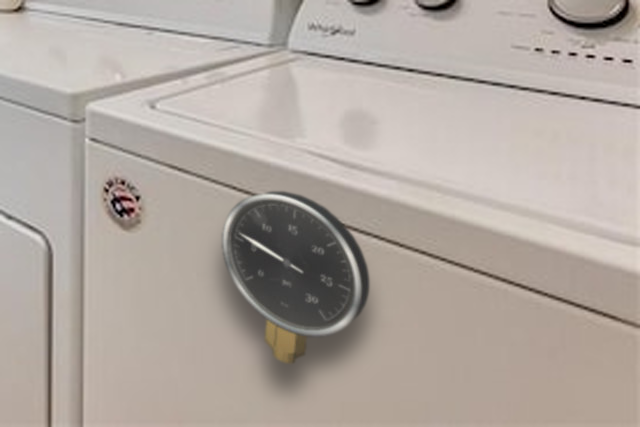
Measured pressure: 6 psi
